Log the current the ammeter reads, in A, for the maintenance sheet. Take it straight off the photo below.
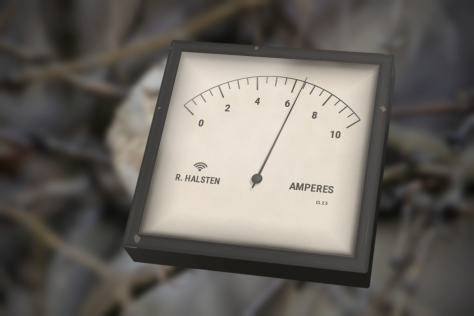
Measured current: 6.5 A
